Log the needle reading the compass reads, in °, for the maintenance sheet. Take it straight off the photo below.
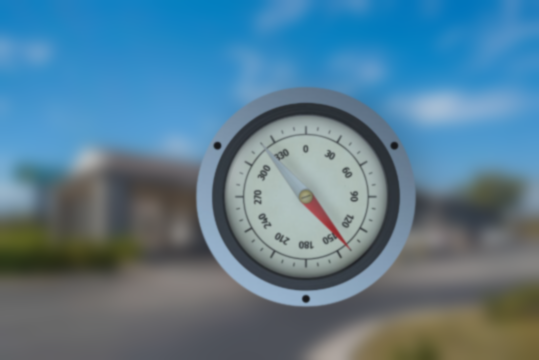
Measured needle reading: 140 °
